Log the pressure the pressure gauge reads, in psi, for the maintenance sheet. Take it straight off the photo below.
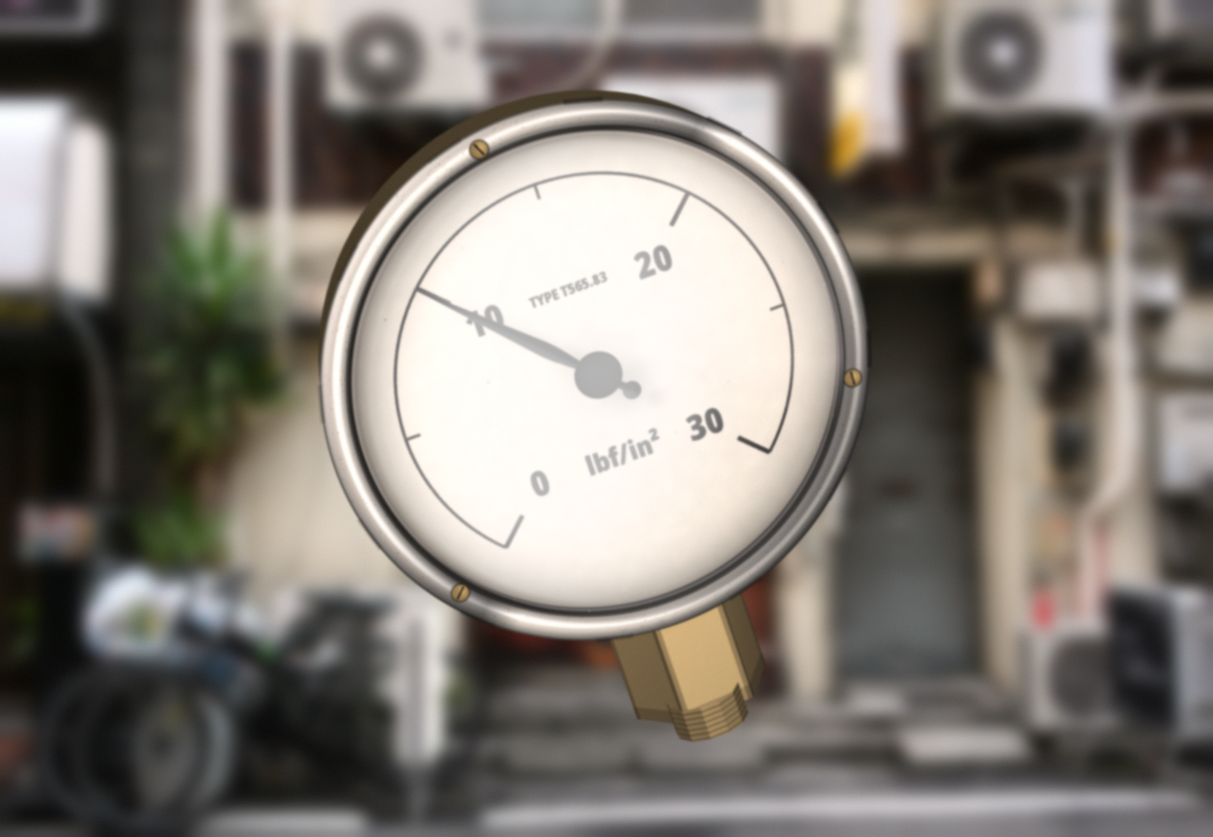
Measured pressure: 10 psi
